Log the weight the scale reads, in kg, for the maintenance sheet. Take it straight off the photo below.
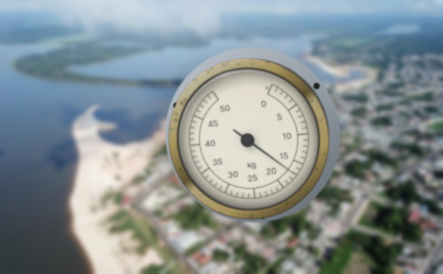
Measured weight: 17 kg
